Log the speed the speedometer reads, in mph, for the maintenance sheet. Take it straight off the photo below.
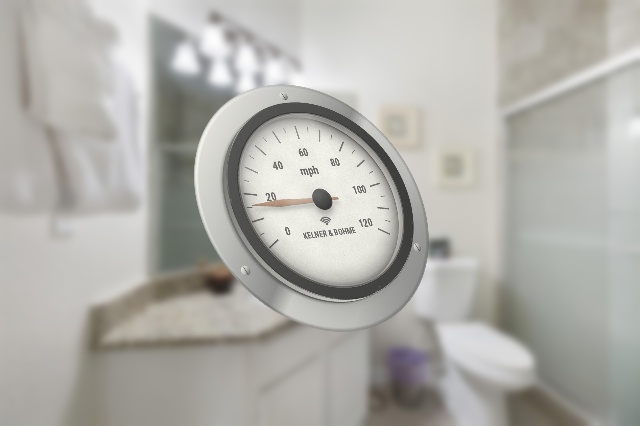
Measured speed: 15 mph
